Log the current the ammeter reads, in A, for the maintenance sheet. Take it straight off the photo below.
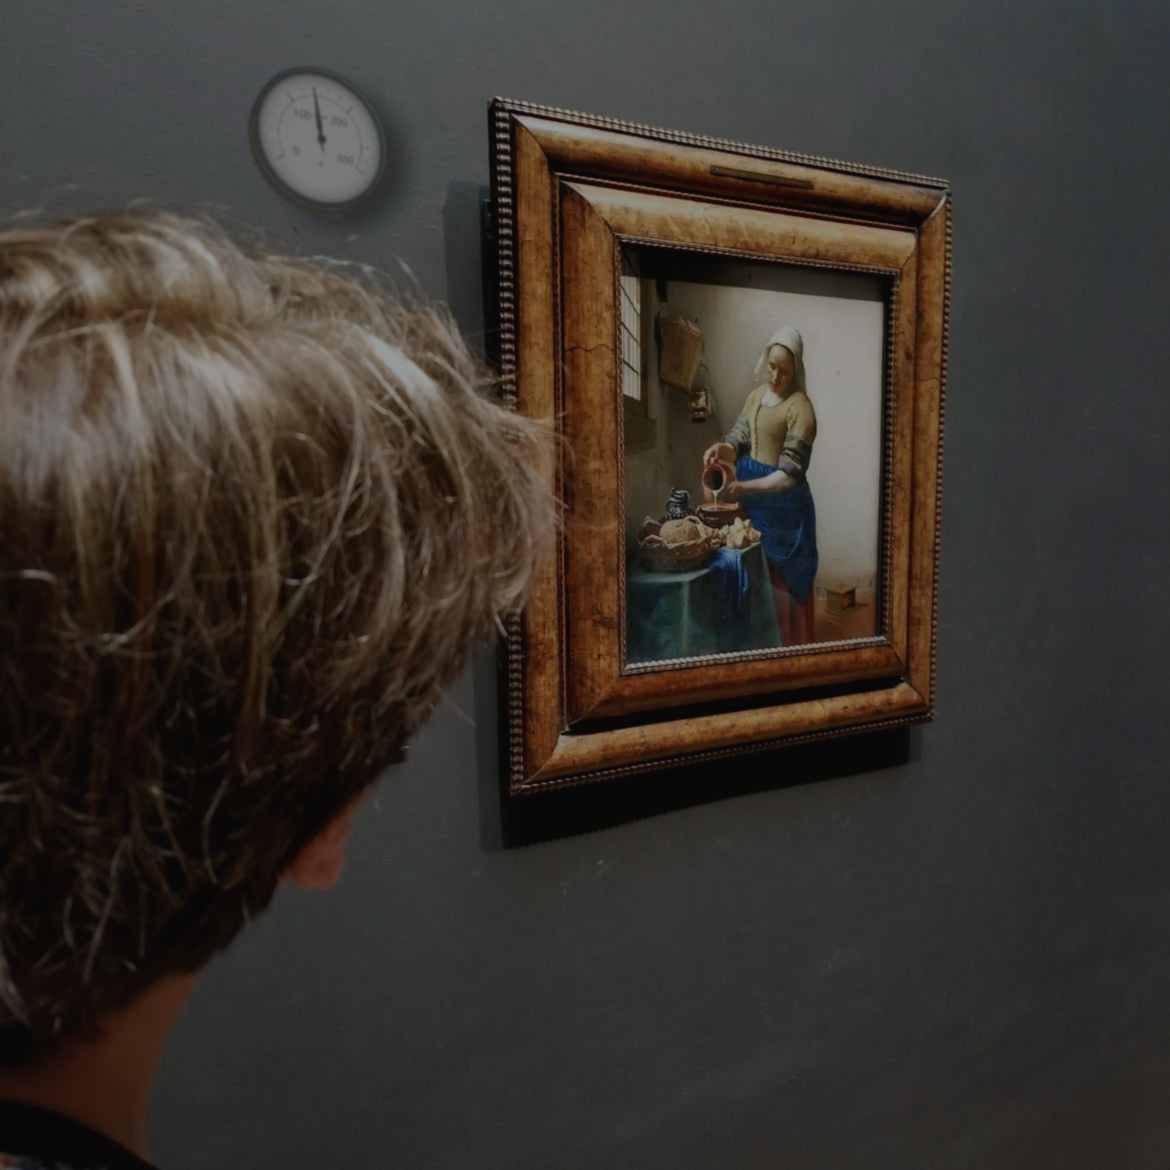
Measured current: 140 A
